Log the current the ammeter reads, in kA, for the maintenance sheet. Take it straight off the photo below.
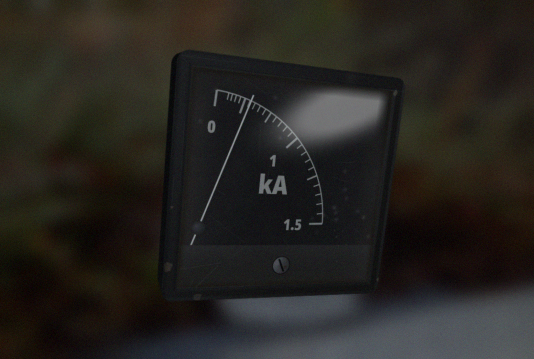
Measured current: 0.55 kA
